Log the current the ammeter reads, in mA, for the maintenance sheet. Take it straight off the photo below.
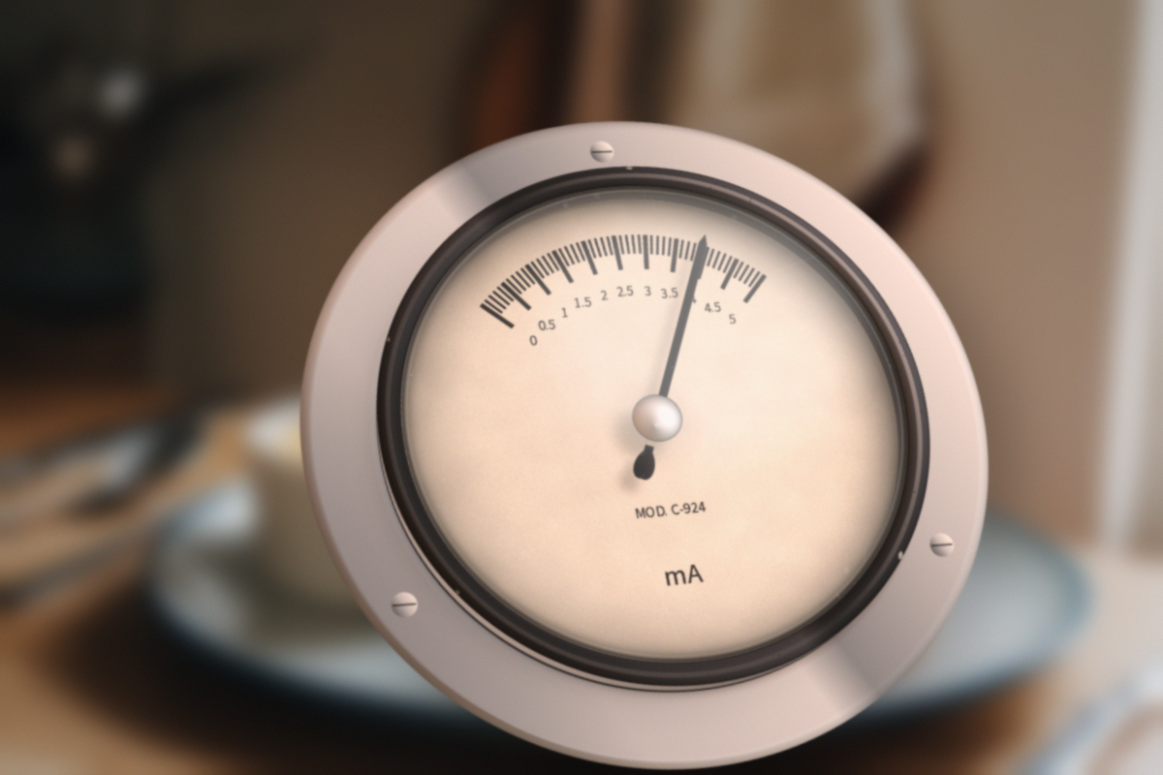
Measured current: 3.9 mA
